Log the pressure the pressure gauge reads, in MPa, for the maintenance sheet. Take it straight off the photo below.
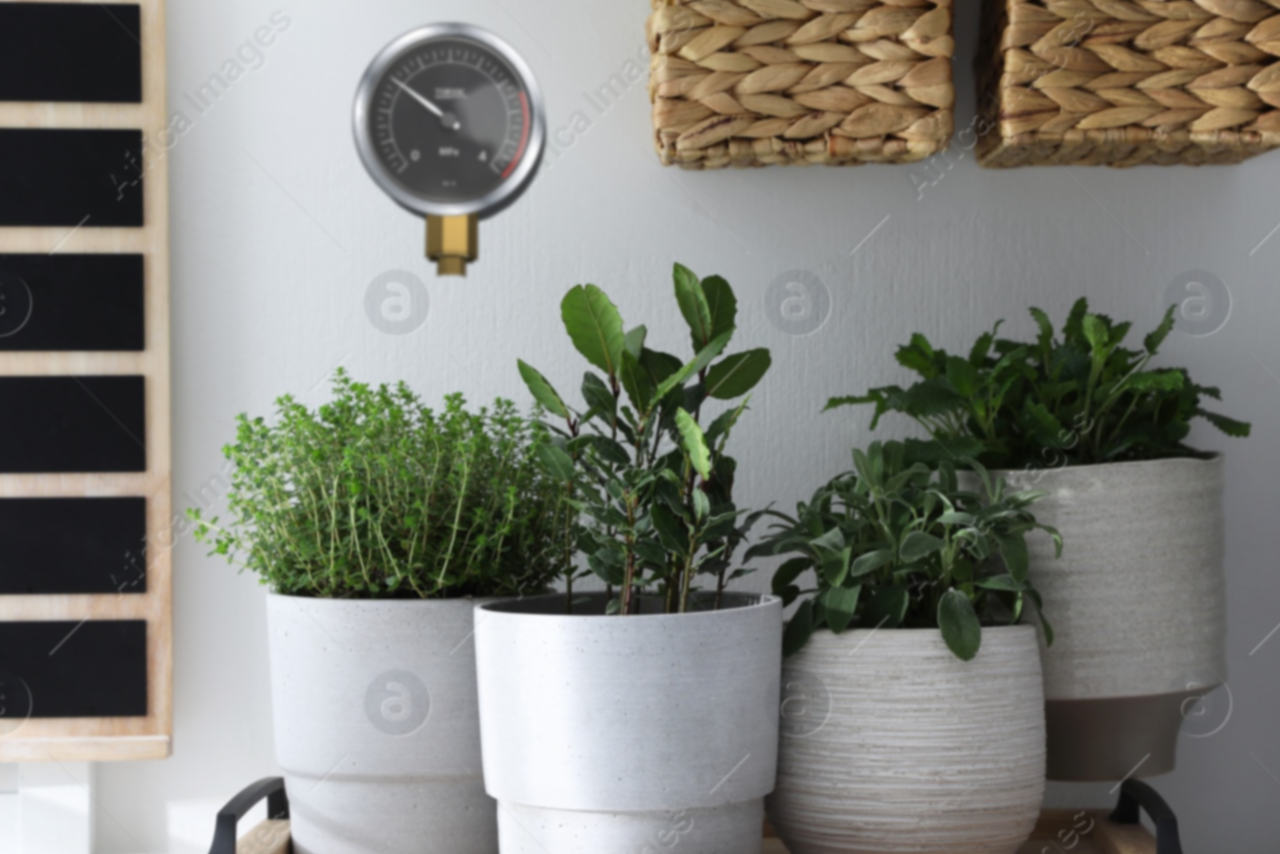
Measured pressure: 1.2 MPa
